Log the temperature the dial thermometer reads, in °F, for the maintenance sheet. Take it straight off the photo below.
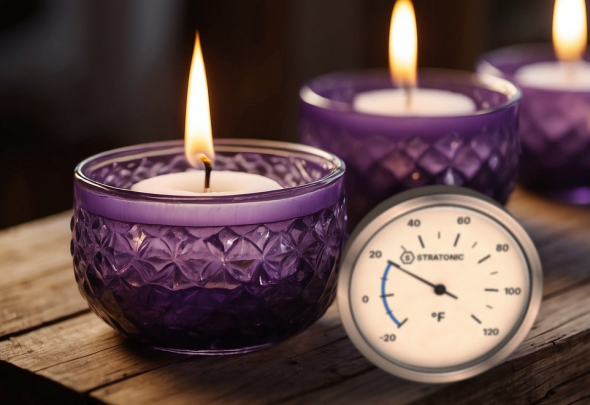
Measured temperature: 20 °F
